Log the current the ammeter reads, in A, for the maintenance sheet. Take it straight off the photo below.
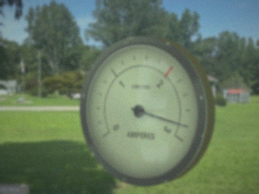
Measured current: 2.8 A
